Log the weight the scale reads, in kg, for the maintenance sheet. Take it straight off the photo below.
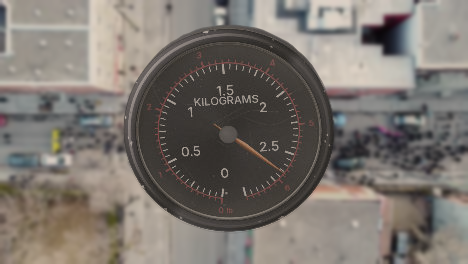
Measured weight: 2.65 kg
